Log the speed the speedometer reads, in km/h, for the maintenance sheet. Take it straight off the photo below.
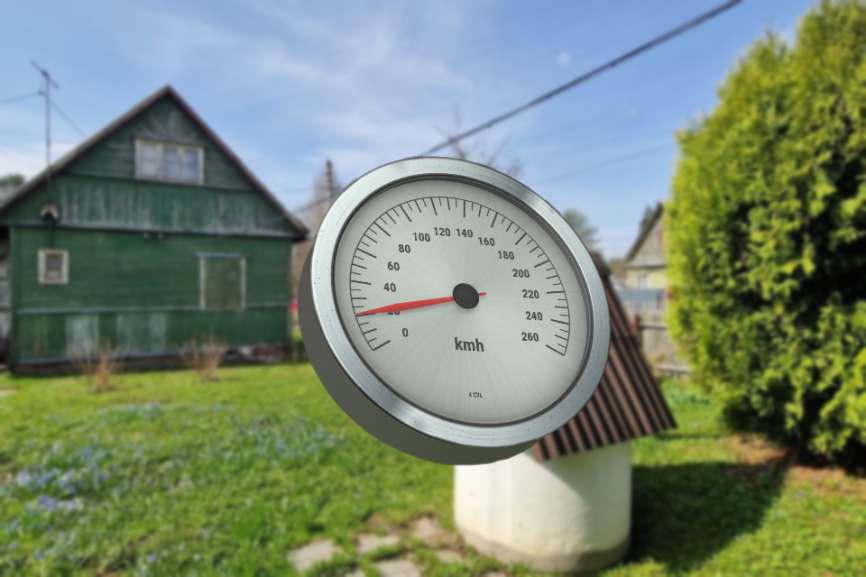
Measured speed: 20 km/h
